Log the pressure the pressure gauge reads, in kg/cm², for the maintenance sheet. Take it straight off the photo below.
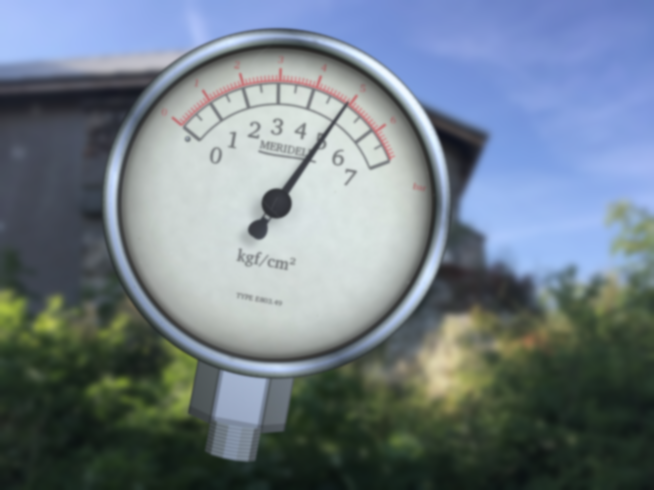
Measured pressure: 5 kg/cm²
